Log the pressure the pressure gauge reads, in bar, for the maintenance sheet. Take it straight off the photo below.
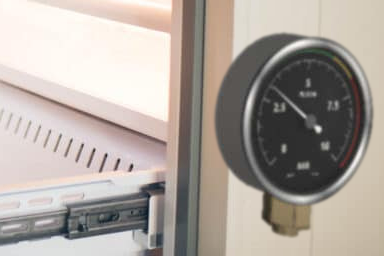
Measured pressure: 3 bar
